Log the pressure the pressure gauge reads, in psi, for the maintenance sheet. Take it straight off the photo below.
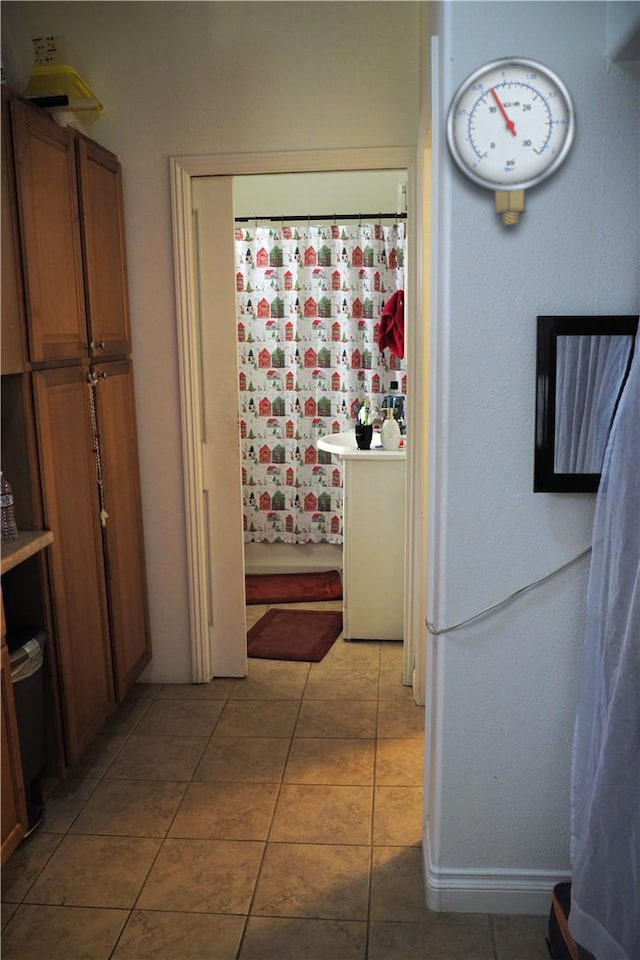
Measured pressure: 12 psi
